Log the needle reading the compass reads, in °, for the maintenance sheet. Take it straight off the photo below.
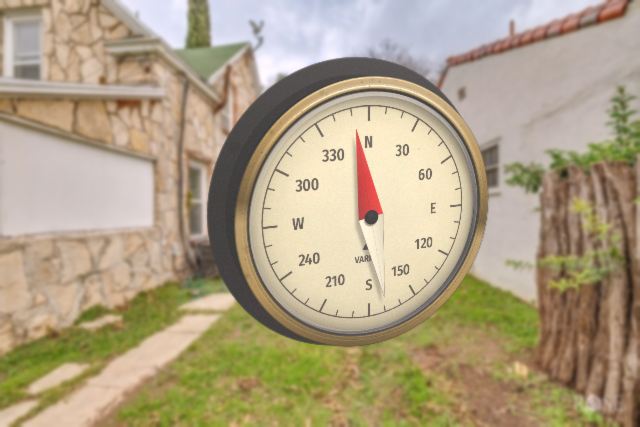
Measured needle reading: 350 °
